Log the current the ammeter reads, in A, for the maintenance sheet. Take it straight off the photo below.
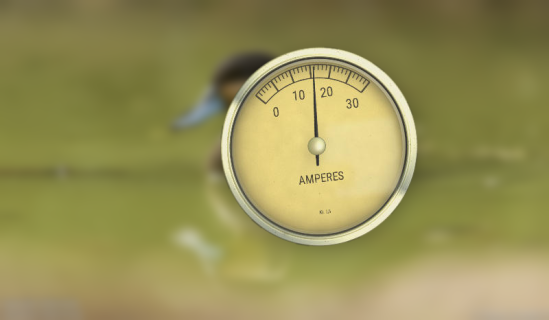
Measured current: 16 A
